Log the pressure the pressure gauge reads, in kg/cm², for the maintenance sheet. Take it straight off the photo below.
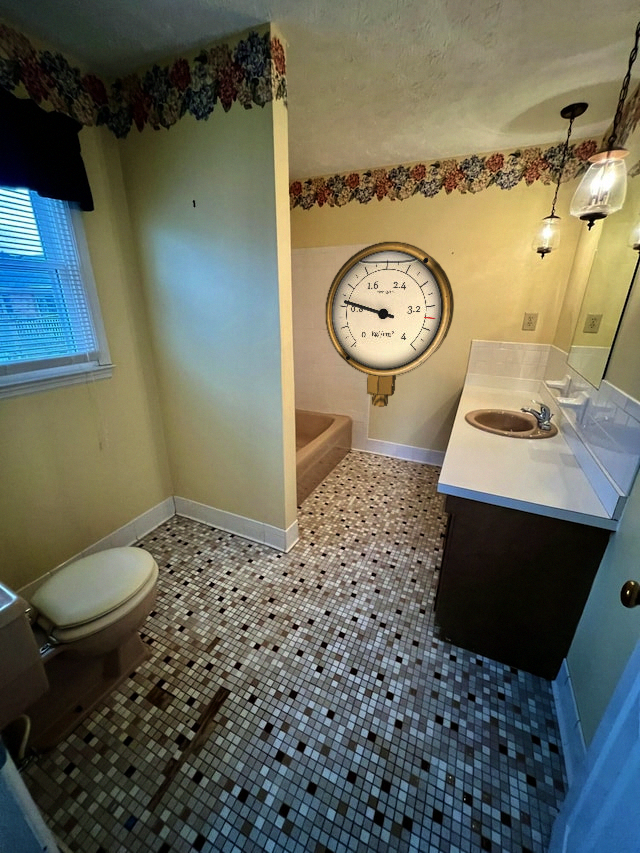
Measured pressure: 0.9 kg/cm²
